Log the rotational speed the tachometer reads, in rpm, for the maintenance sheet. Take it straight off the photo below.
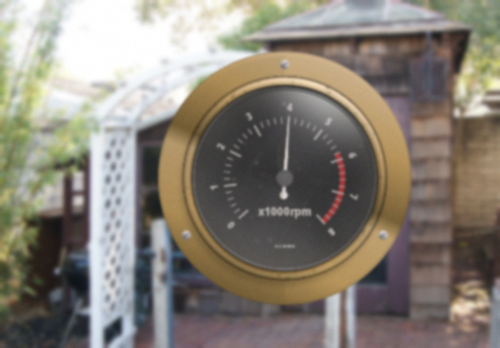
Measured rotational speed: 4000 rpm
